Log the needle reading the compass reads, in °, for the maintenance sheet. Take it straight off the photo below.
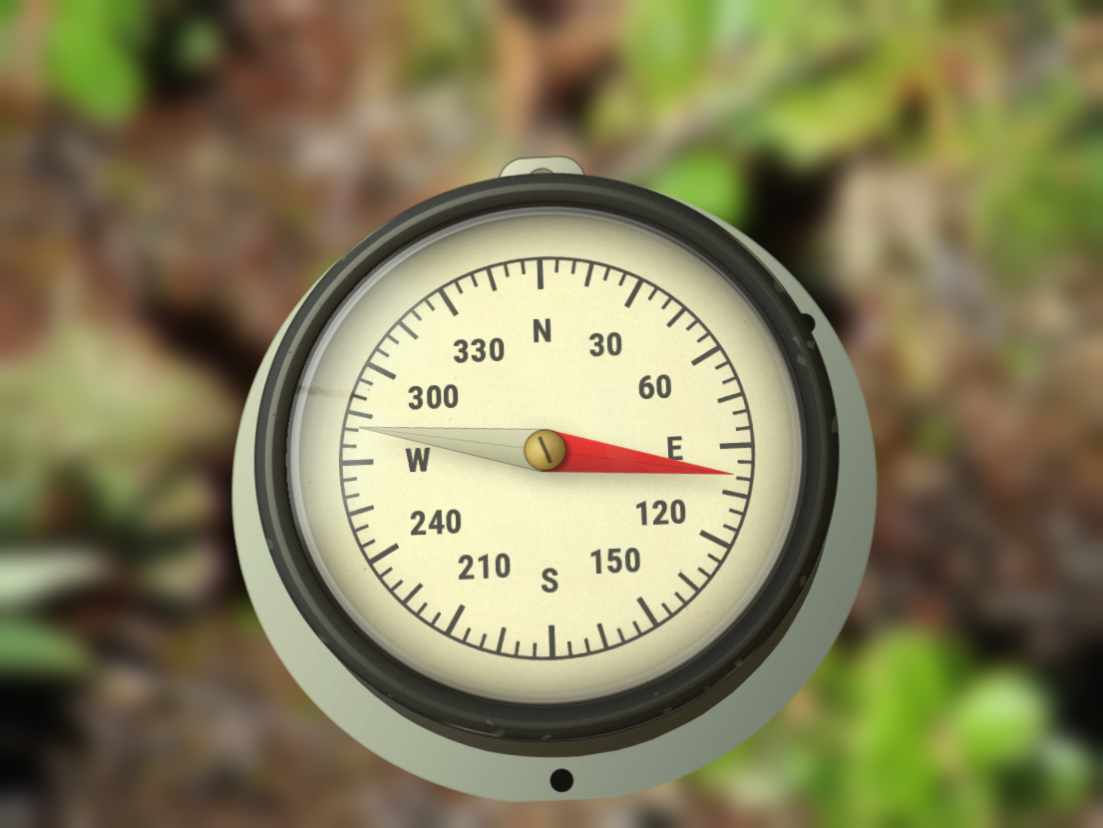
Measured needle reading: 100 °
